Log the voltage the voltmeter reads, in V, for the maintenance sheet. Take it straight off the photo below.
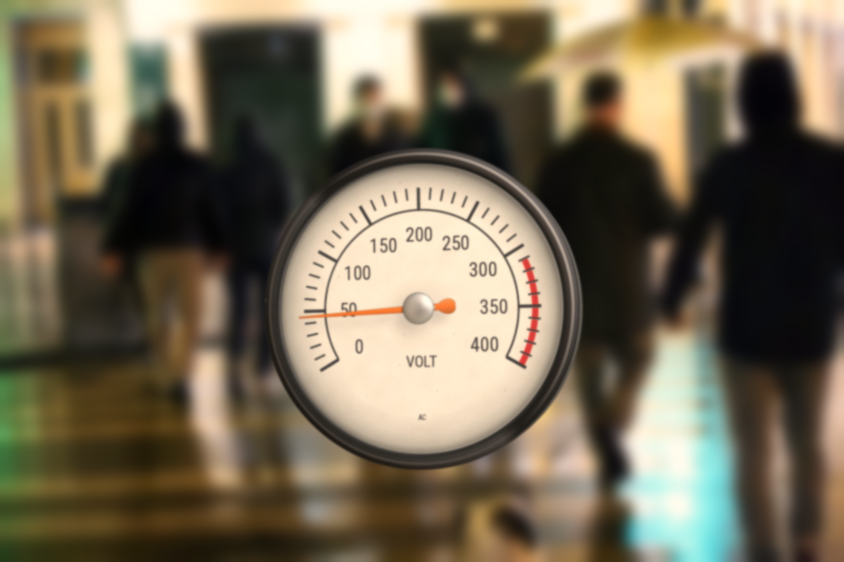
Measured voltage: 45 V
